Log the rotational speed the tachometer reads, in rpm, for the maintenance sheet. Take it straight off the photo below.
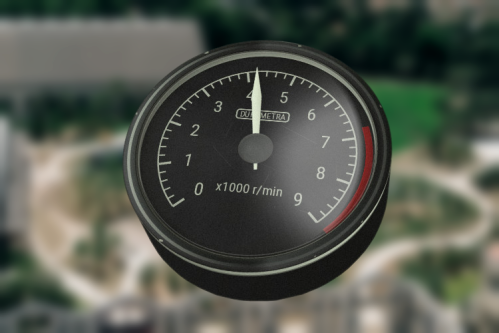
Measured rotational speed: 4200 rpm
